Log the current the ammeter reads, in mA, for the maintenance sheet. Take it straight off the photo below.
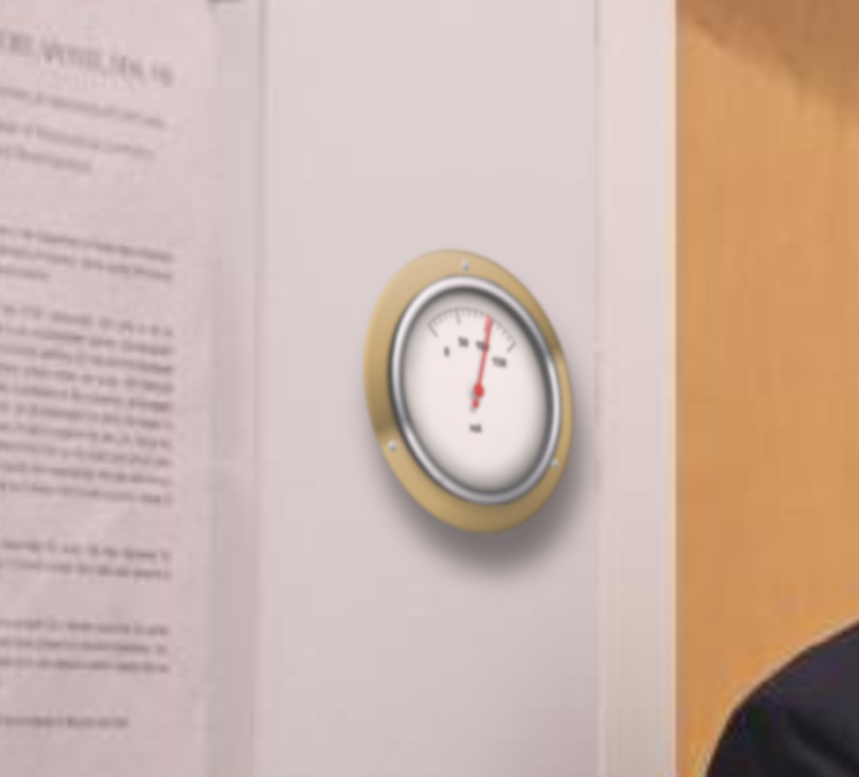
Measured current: 100 mA
